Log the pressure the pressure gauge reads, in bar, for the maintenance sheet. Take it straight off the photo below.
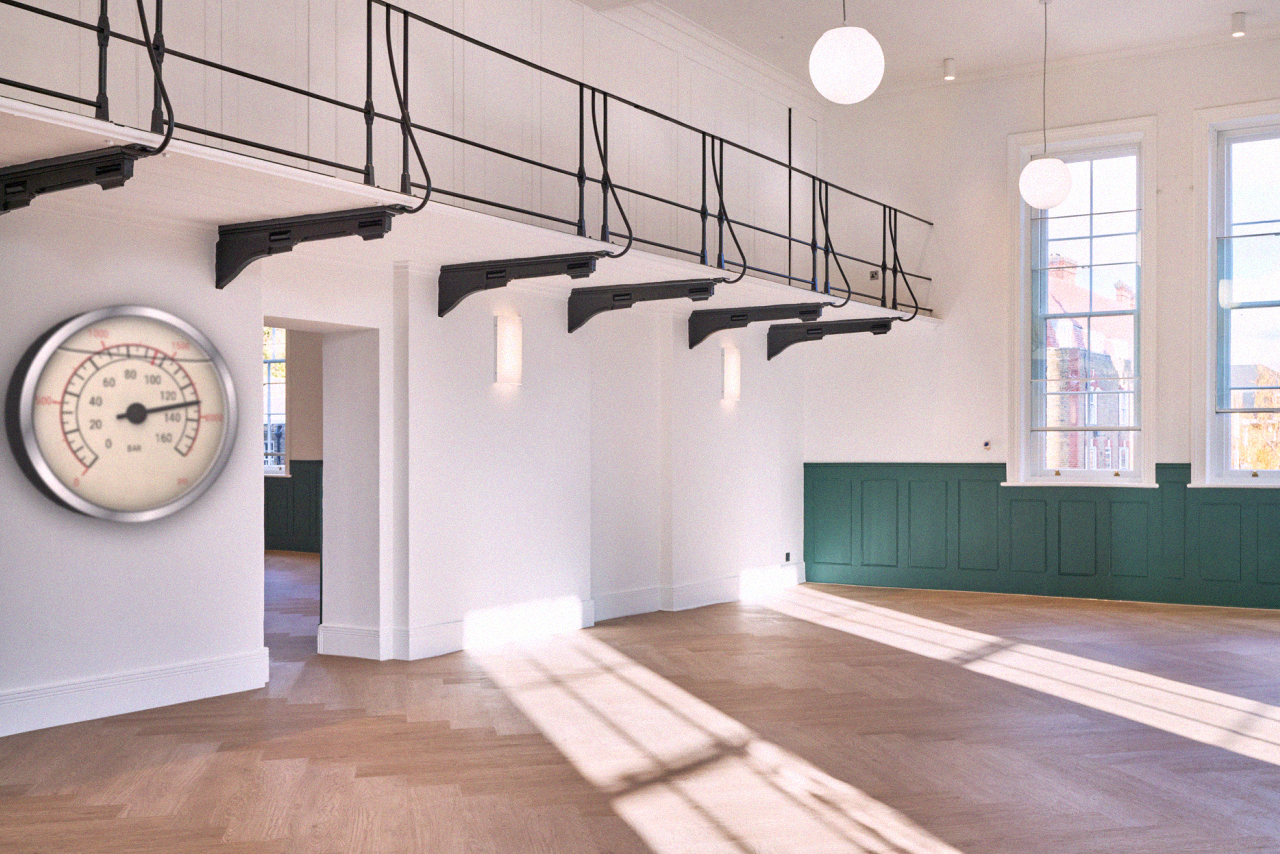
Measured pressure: 130 bar
